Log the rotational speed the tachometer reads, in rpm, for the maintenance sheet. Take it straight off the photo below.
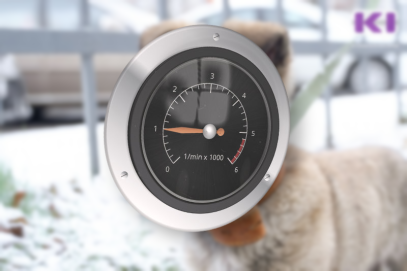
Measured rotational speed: 1000 rpm
